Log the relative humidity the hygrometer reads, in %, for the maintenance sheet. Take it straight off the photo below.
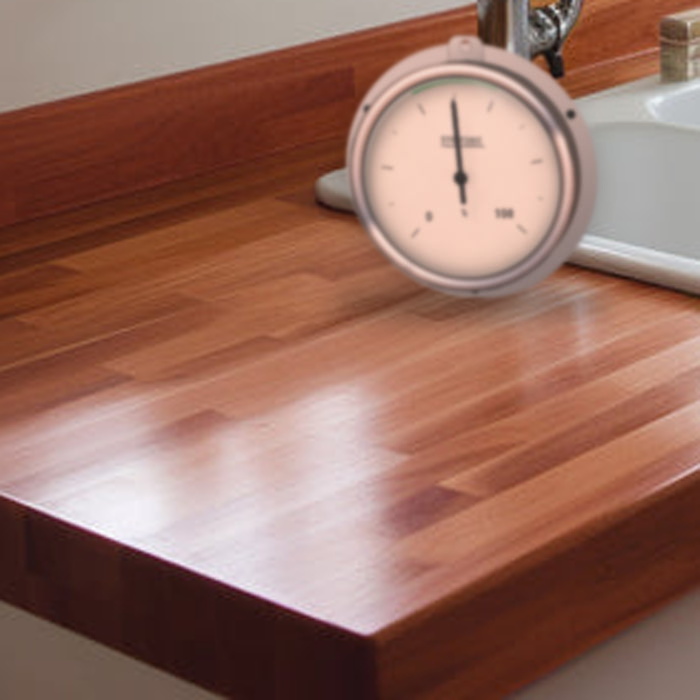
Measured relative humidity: 50 %
